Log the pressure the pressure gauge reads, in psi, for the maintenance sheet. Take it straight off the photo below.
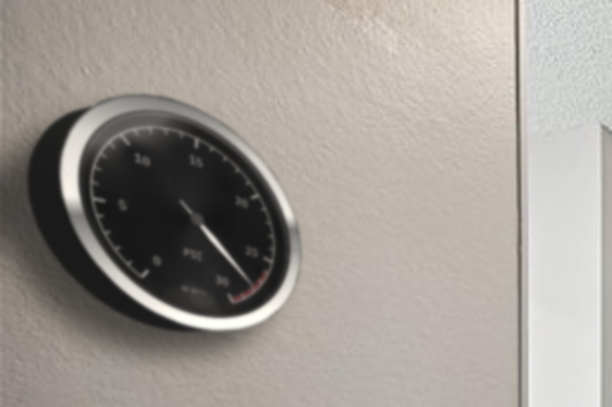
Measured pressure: 28 psi
